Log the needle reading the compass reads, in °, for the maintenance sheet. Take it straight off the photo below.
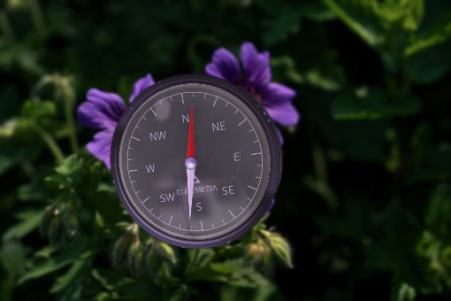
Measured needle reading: 10 °
